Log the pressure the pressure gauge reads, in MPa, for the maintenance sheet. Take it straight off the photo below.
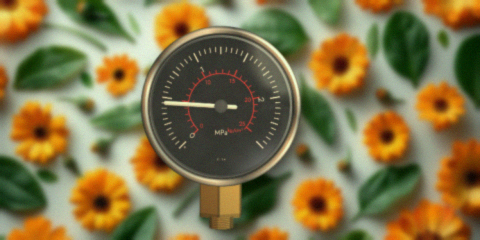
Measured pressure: 0.45 MPa
